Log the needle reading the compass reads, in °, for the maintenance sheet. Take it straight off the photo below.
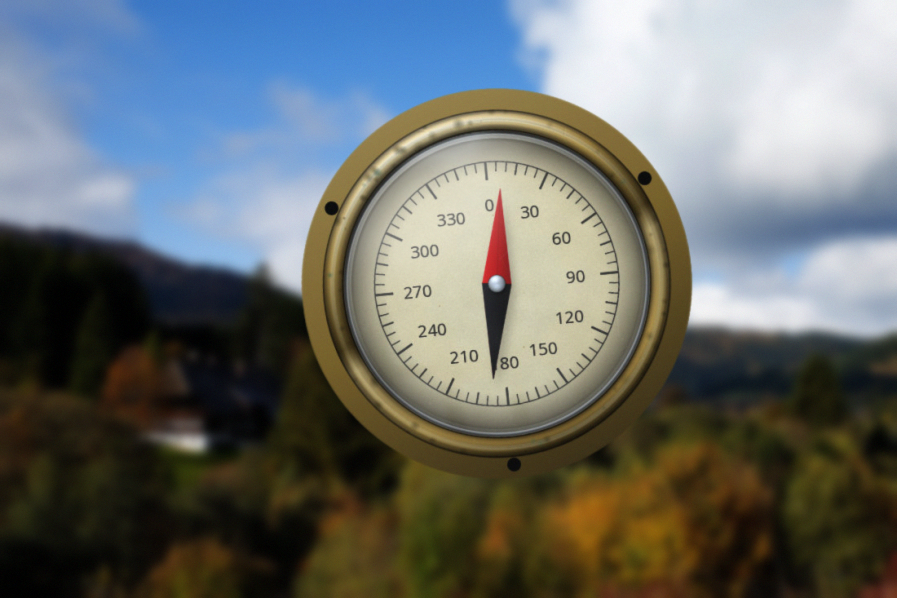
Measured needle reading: 7.5 °
